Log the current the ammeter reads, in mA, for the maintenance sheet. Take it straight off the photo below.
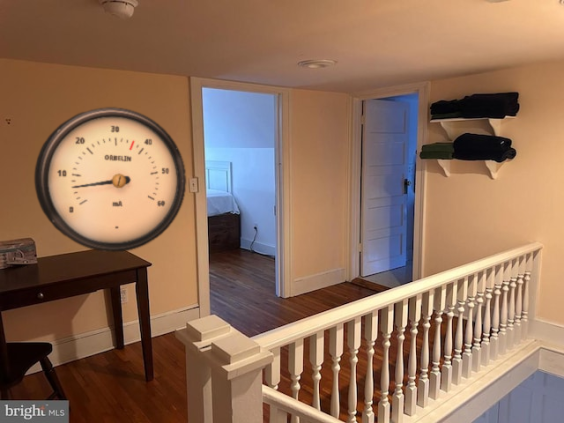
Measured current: 6 mA
